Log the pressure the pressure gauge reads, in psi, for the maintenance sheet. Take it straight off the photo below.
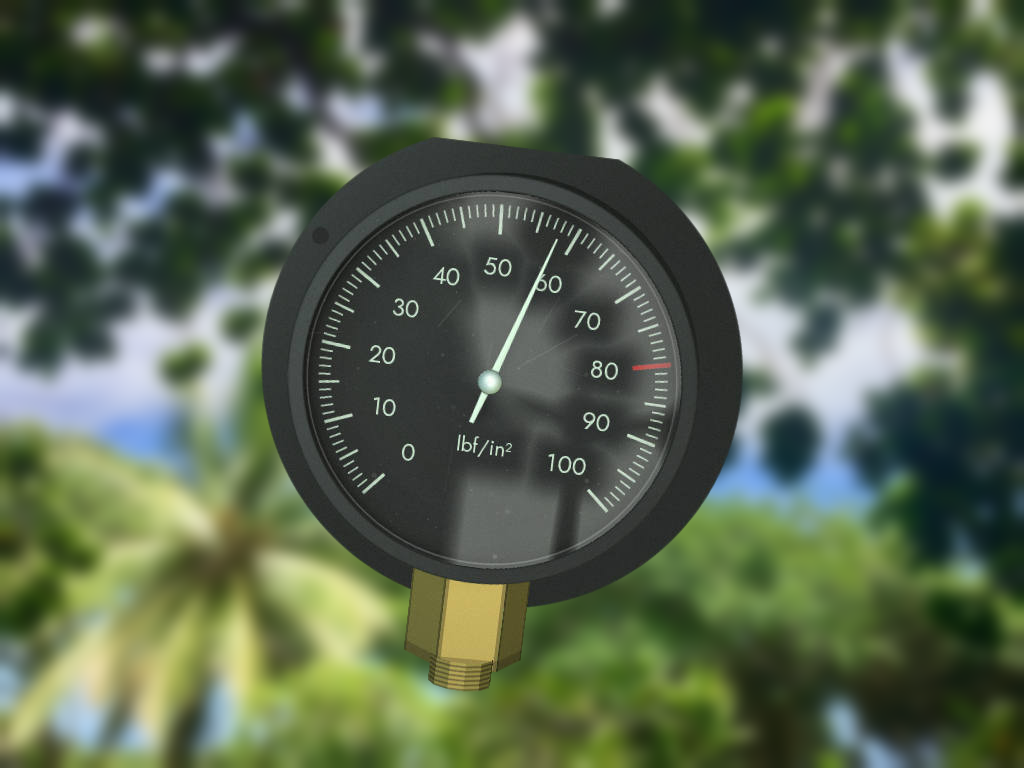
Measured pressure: 58 psi
